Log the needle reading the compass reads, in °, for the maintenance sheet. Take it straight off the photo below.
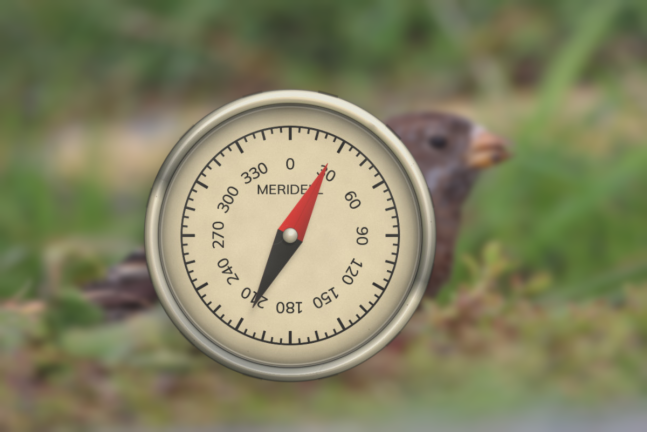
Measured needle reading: 27.5 °
